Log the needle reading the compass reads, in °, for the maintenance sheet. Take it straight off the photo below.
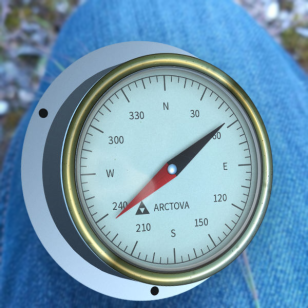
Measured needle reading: 235 °
